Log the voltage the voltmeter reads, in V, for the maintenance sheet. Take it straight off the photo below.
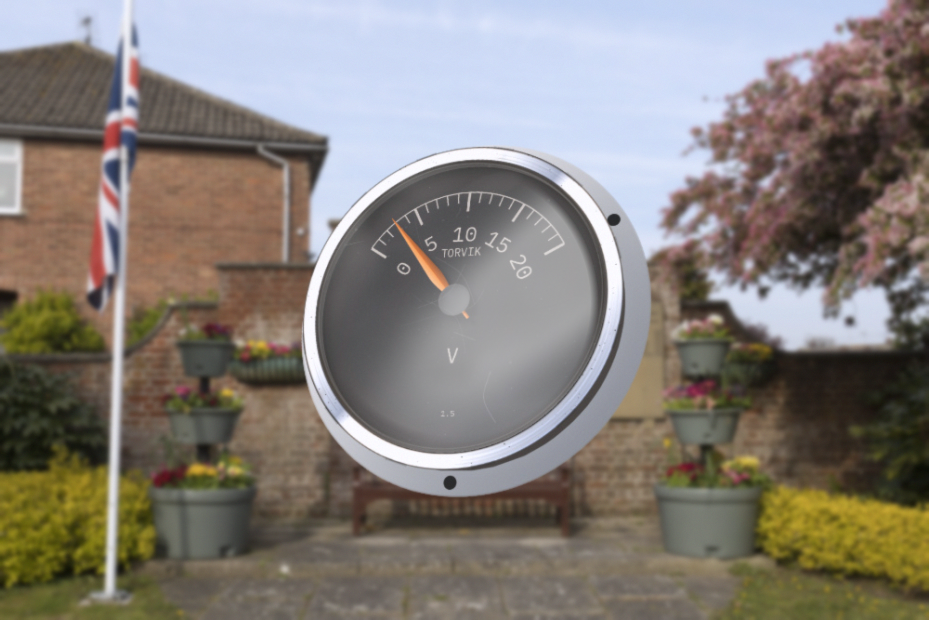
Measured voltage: 3 V
